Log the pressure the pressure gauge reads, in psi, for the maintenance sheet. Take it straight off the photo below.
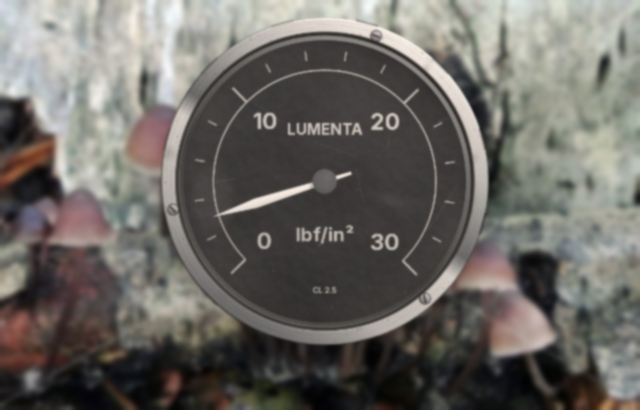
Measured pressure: 3 psi
